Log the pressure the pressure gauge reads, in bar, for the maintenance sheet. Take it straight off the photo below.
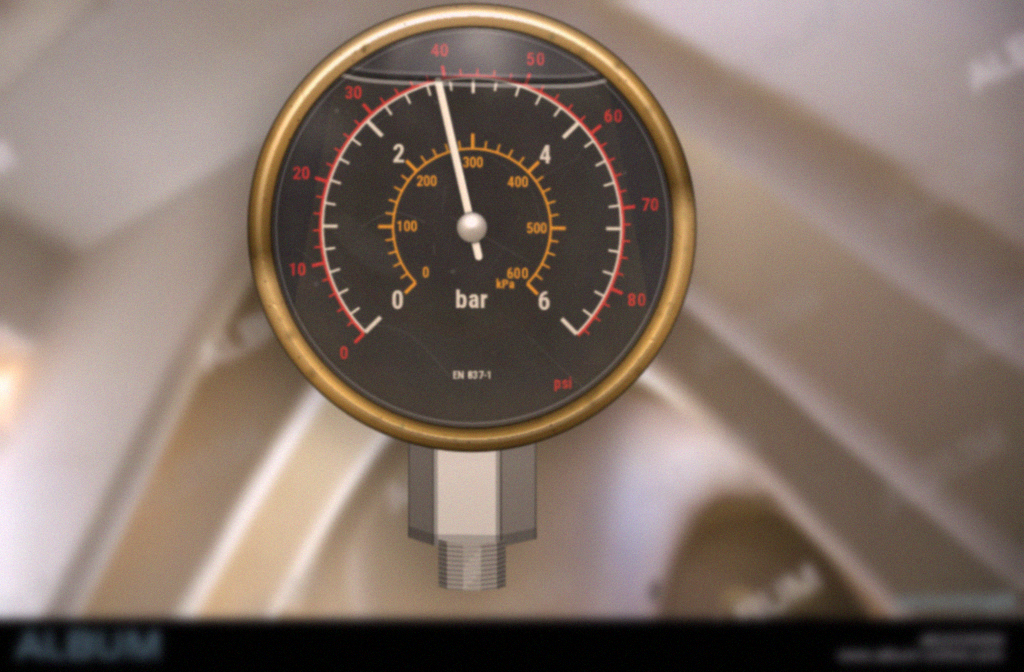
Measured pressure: 2.7 bar
